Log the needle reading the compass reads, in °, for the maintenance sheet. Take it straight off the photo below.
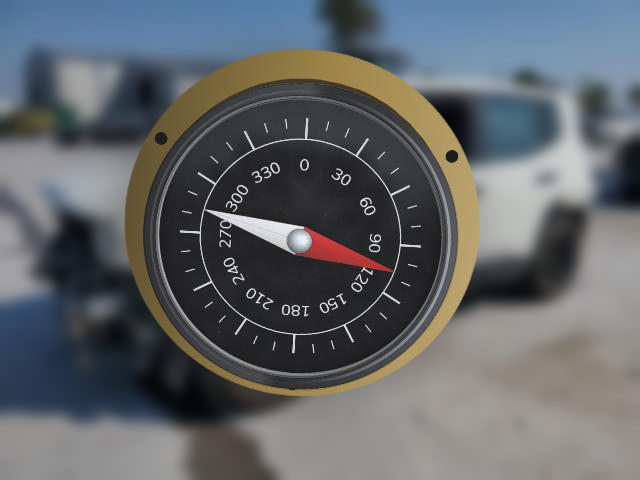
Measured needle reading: 105 °
